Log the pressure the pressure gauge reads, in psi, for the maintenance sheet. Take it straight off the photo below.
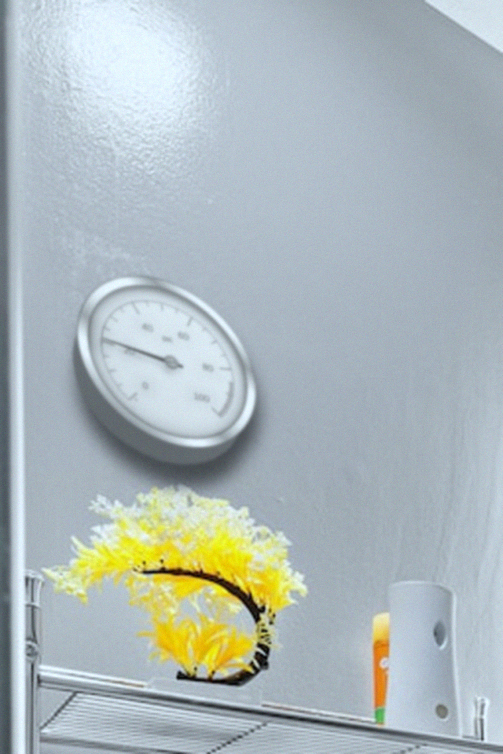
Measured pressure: 20 psi
